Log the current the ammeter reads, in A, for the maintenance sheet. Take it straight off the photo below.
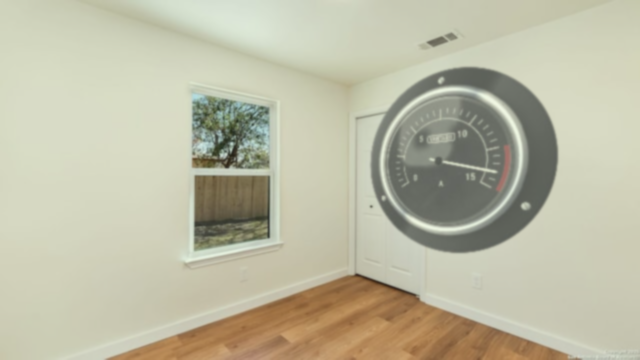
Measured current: 14 A
